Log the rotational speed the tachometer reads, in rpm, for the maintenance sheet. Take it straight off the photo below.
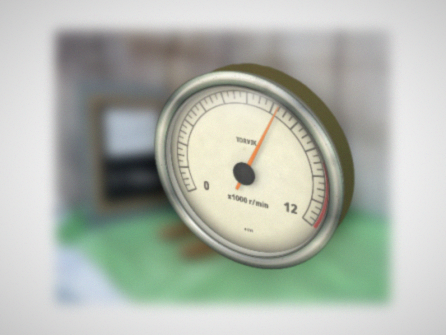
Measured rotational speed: 7250 rpm
